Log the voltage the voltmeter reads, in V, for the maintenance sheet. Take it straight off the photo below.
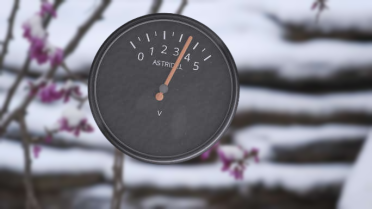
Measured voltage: 3.5 V
